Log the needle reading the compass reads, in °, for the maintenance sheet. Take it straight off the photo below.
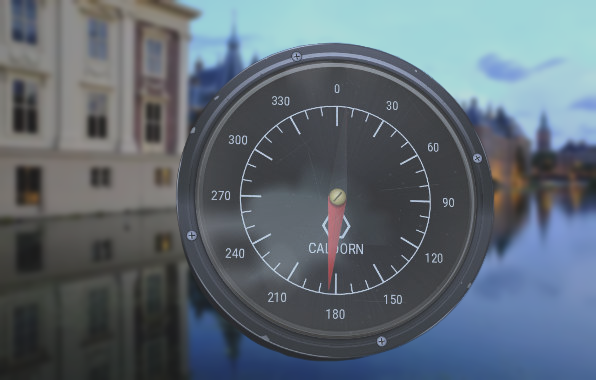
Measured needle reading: 185 °
